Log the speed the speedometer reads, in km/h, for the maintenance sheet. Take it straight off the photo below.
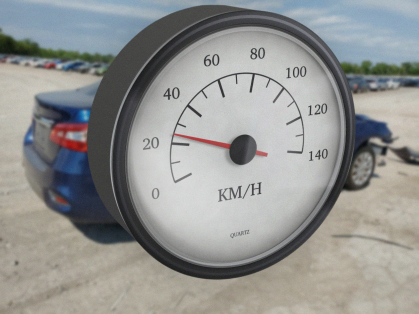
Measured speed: 25 km/h
